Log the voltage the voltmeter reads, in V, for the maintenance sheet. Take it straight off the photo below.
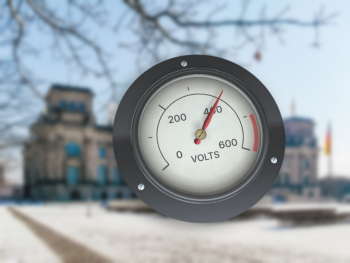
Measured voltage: 400 V
